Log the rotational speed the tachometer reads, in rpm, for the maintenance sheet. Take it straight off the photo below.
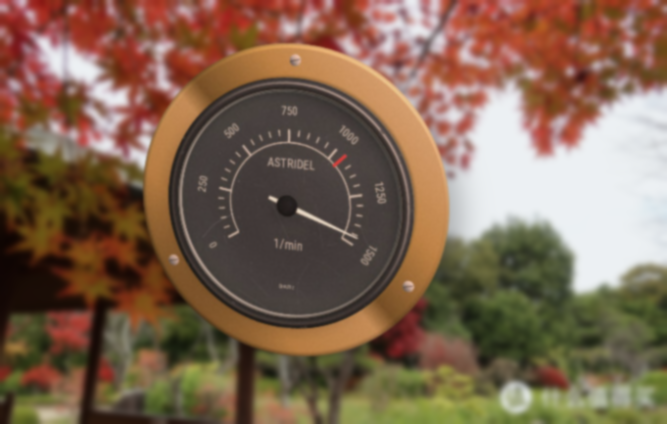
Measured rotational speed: 1450 rpm
